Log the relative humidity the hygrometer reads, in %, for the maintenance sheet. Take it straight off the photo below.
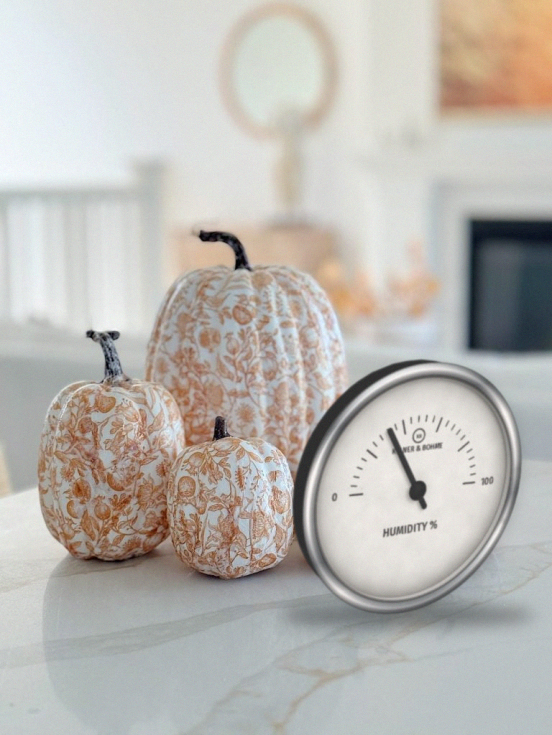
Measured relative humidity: 32 %
